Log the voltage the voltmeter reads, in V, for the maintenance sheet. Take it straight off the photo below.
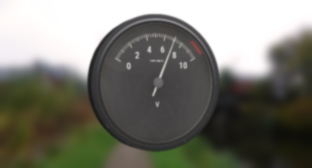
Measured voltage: 7 V
